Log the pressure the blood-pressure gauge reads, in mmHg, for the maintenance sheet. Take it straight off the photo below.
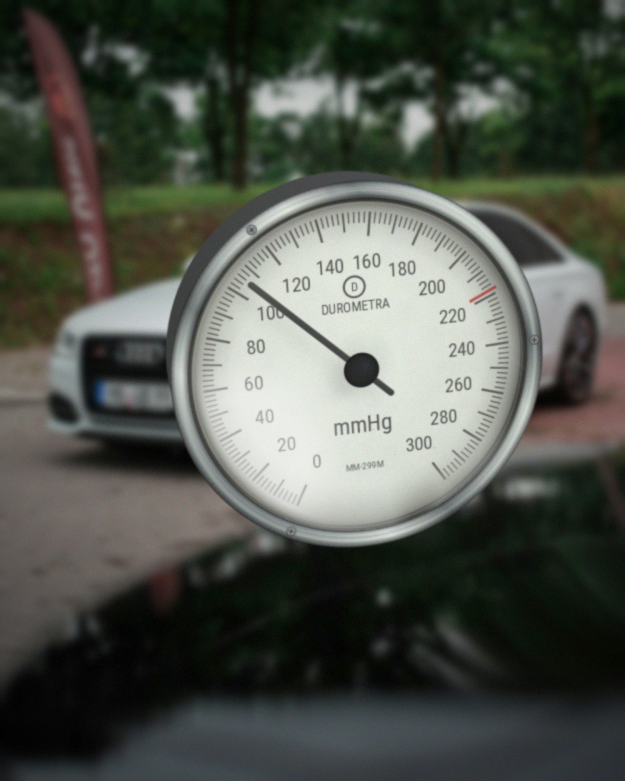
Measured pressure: 106 mmHg
